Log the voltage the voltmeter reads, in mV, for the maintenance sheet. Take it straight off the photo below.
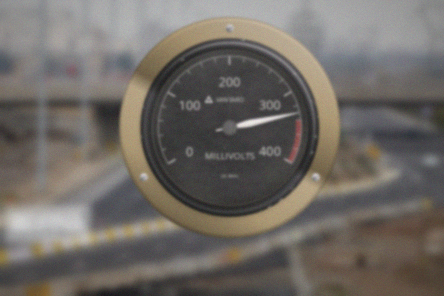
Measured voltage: 330 mV
